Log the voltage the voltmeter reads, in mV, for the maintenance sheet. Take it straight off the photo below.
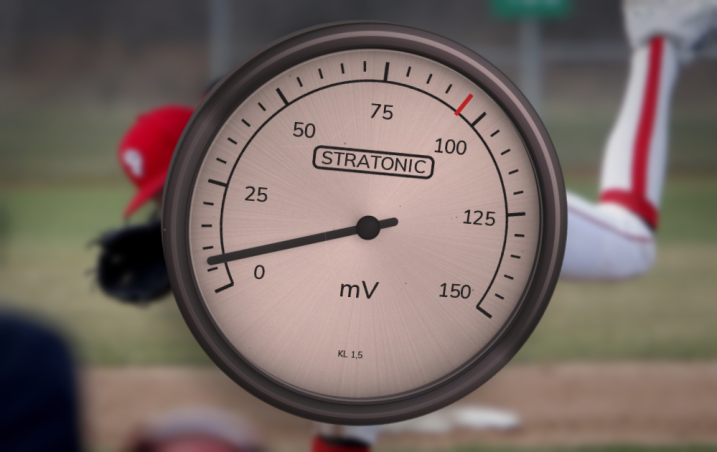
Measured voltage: 7.5 mV
